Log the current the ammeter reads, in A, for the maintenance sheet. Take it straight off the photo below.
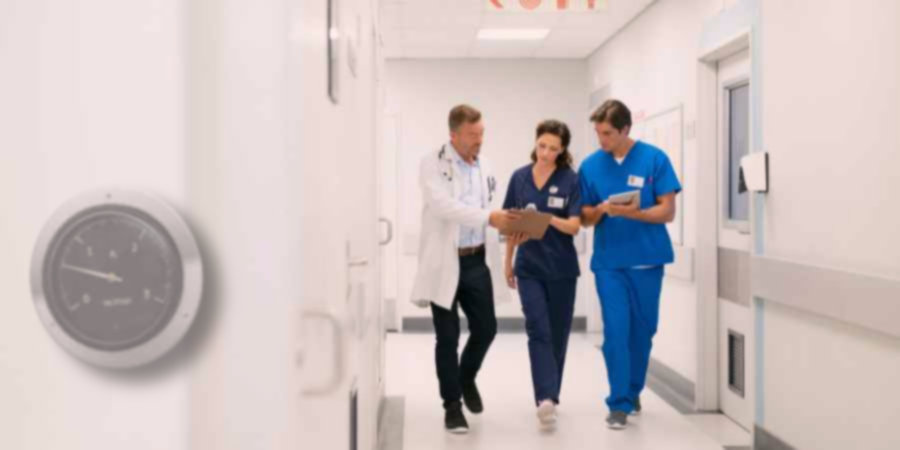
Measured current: 0.6 A
